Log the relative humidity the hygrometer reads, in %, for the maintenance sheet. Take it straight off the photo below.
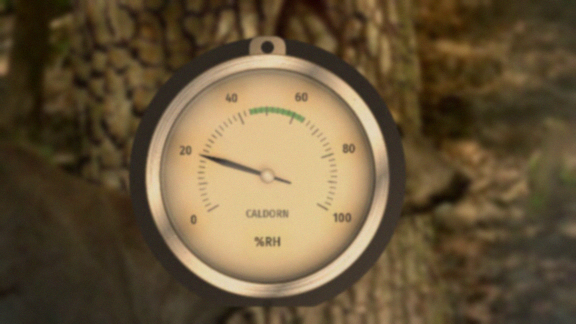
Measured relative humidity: 20 %
